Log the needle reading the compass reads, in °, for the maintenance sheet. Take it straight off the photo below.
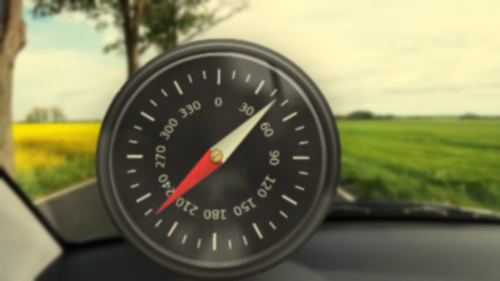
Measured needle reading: 225 °
